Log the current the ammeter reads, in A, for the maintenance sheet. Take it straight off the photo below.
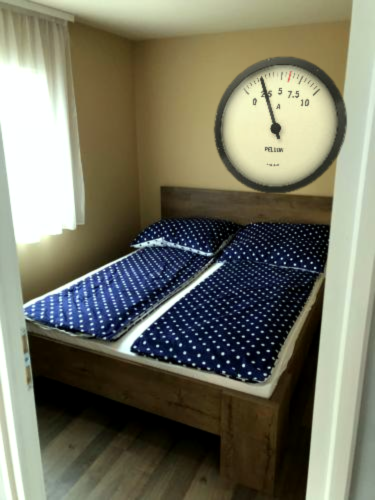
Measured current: 2.5 A
